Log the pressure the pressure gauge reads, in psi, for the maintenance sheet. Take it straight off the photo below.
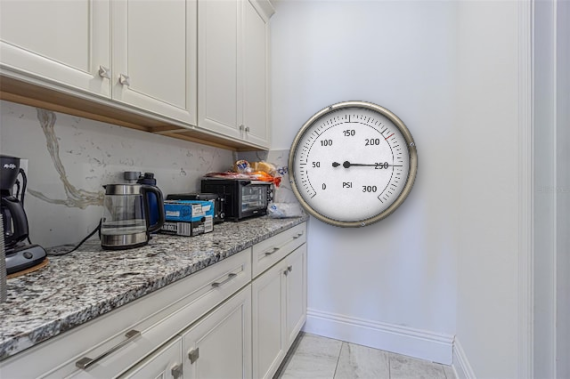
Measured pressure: 250 psi
